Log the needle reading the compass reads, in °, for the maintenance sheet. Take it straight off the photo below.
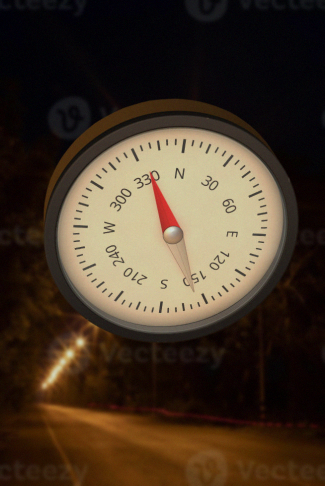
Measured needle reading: 335 °
